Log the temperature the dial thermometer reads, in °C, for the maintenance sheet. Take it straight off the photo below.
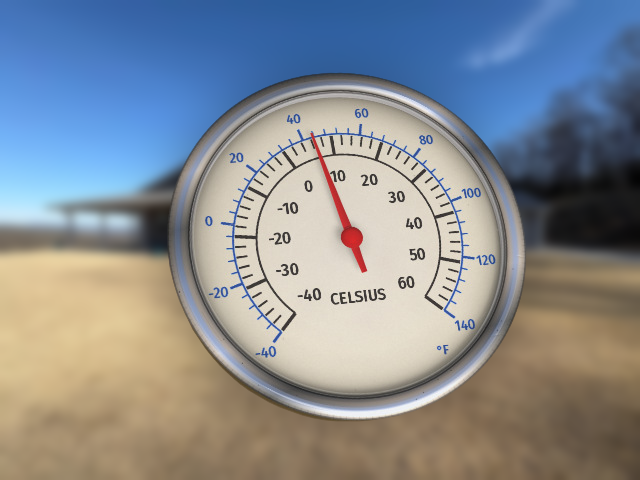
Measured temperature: 6 °C
